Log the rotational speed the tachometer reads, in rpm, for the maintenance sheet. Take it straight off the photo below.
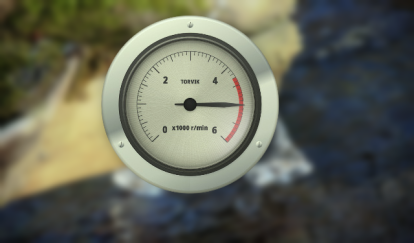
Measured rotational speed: 5000 rpm
